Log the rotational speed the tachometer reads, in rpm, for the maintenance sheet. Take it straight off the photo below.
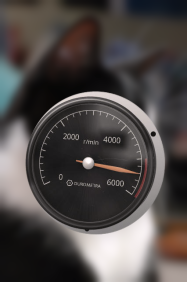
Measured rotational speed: 5400 rpm
